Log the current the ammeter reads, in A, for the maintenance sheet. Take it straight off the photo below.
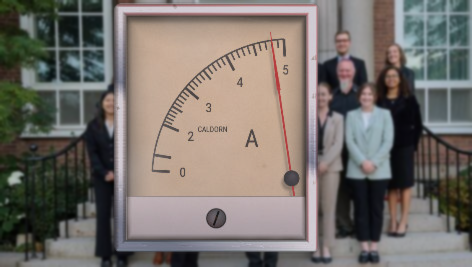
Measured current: 4.8 A
